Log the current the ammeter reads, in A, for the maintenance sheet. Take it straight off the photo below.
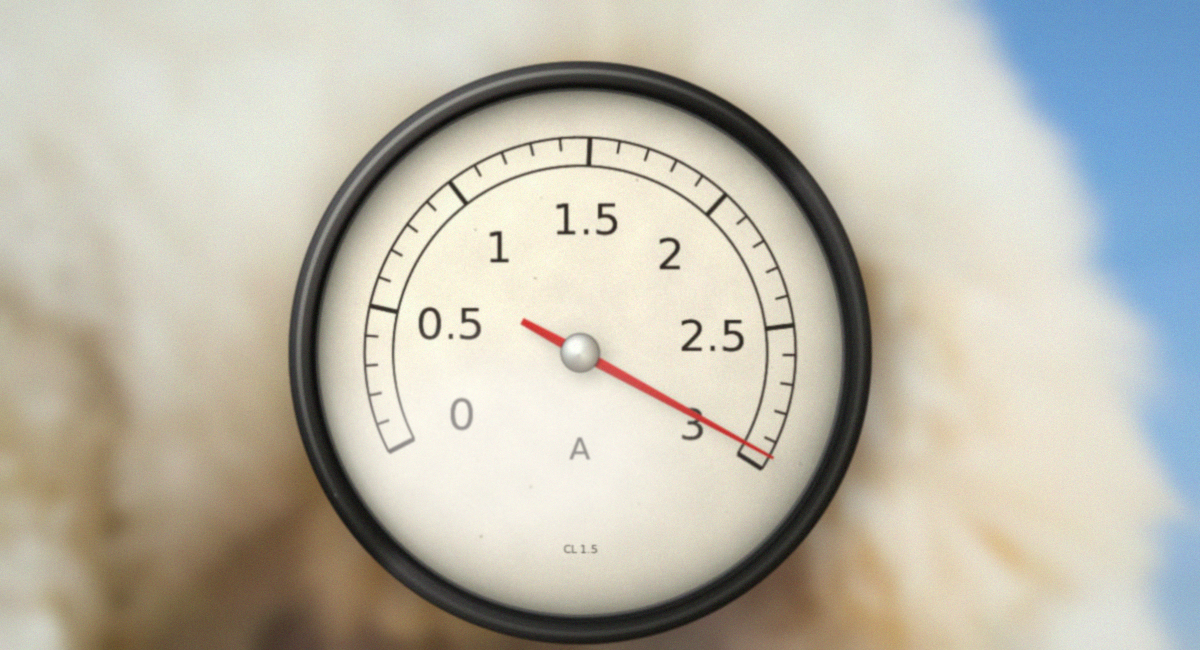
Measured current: 2.95 A
